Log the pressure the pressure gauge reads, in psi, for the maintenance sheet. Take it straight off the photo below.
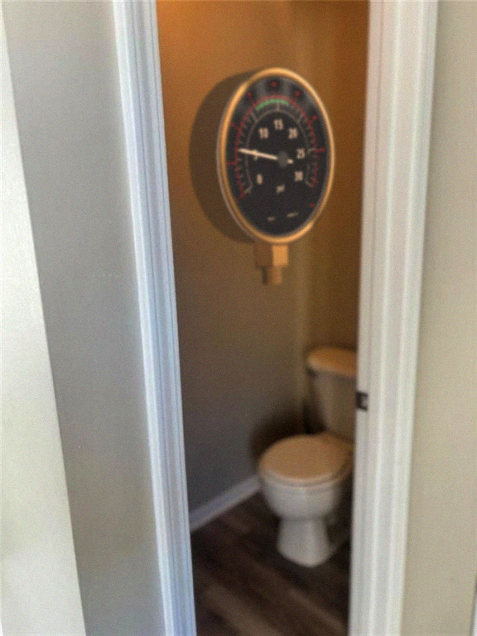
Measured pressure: 5 psi
